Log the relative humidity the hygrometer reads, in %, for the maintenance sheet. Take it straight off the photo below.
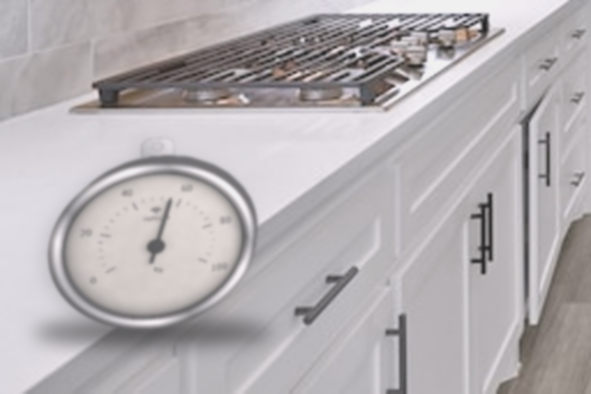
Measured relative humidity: 56 %
